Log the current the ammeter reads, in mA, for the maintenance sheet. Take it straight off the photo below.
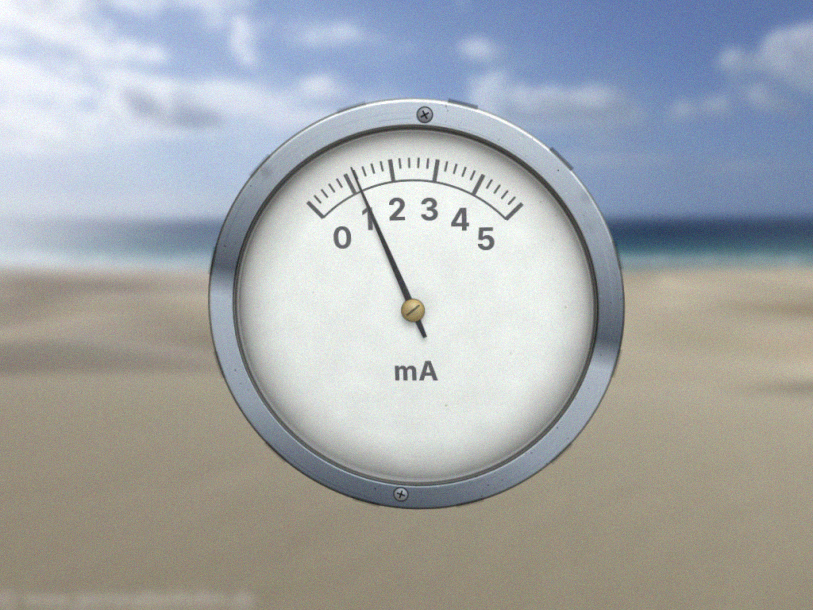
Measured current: 1.2 mA
